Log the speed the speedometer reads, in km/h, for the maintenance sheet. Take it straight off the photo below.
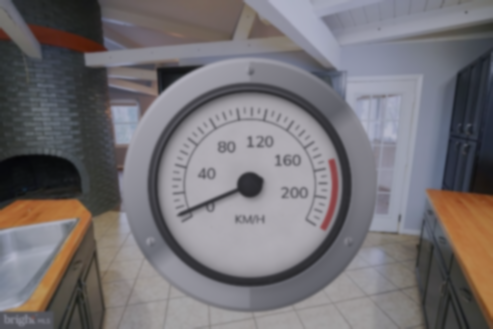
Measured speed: 5 km/h
